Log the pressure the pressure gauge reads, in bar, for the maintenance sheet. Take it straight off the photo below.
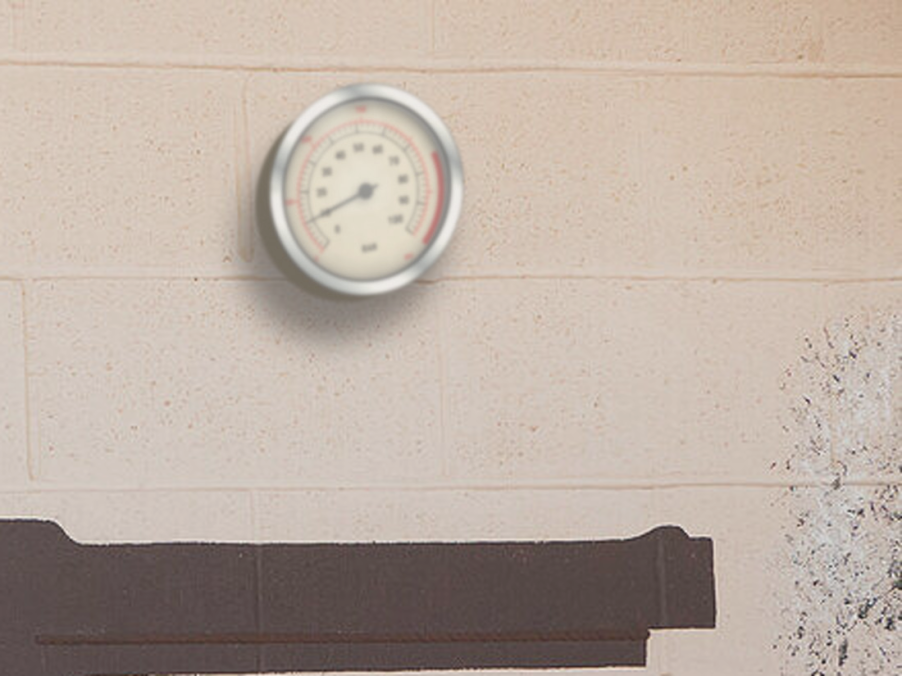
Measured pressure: 10 bar
